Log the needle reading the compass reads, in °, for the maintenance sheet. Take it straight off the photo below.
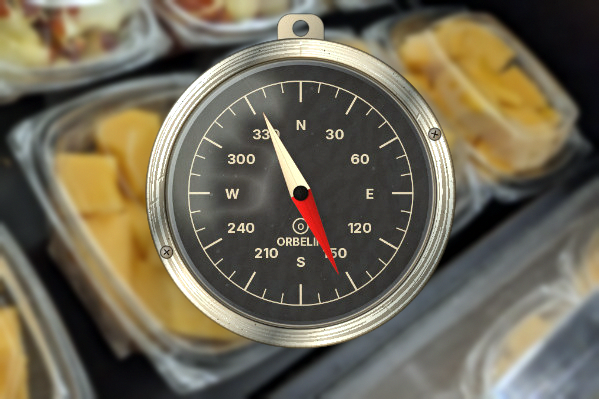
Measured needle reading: 155 °
